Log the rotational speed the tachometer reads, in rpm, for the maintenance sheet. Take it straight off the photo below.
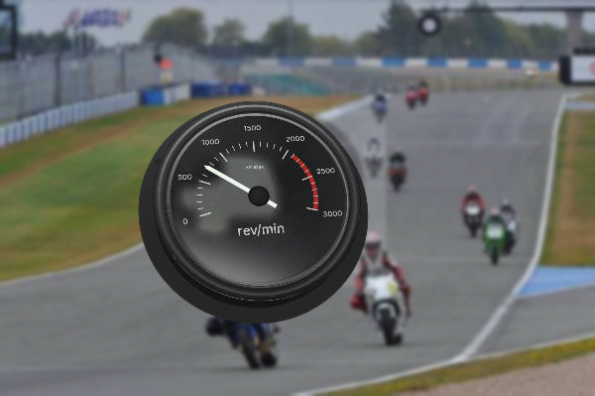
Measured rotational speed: 700 rpm
